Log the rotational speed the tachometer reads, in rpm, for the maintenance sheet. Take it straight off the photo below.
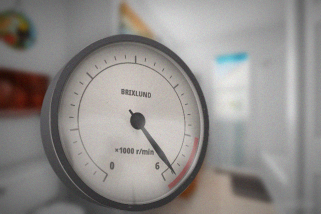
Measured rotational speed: 5800 rpm
